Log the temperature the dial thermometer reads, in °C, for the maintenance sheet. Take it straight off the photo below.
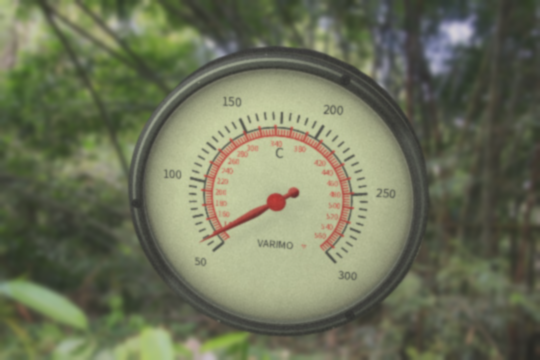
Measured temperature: 60 °C
